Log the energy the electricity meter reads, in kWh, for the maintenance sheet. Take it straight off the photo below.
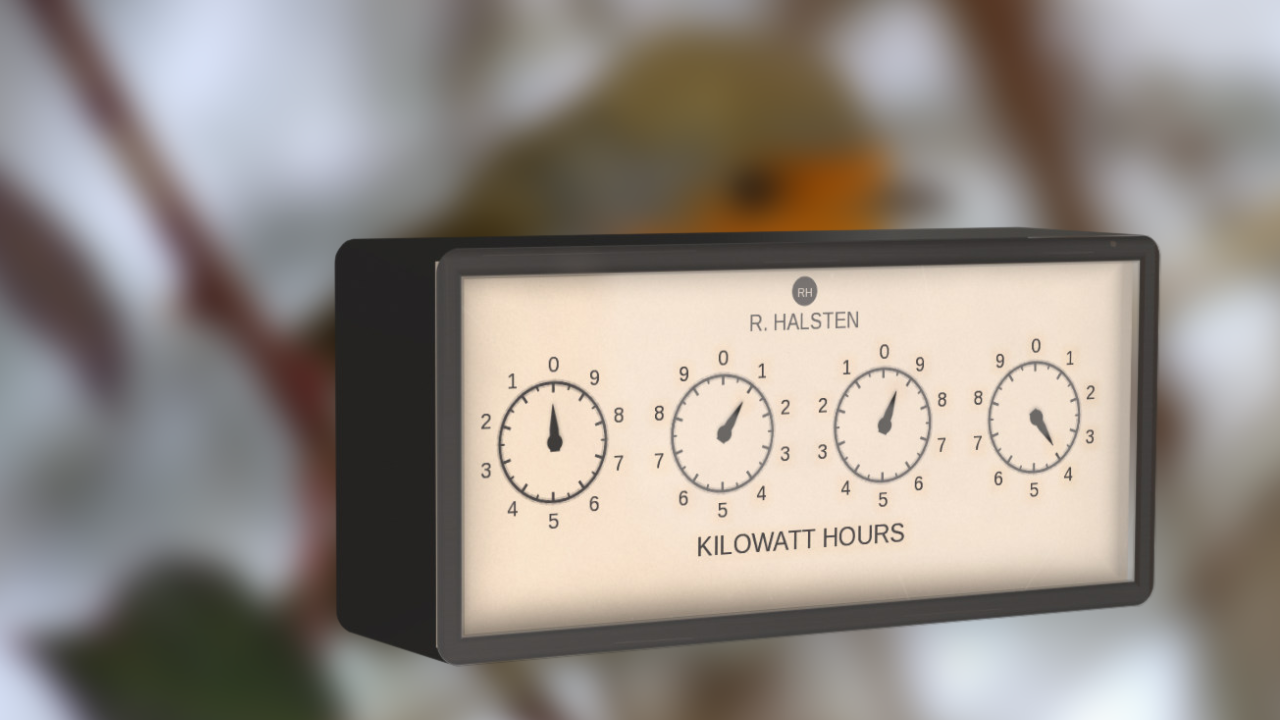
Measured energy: 94 kWh
